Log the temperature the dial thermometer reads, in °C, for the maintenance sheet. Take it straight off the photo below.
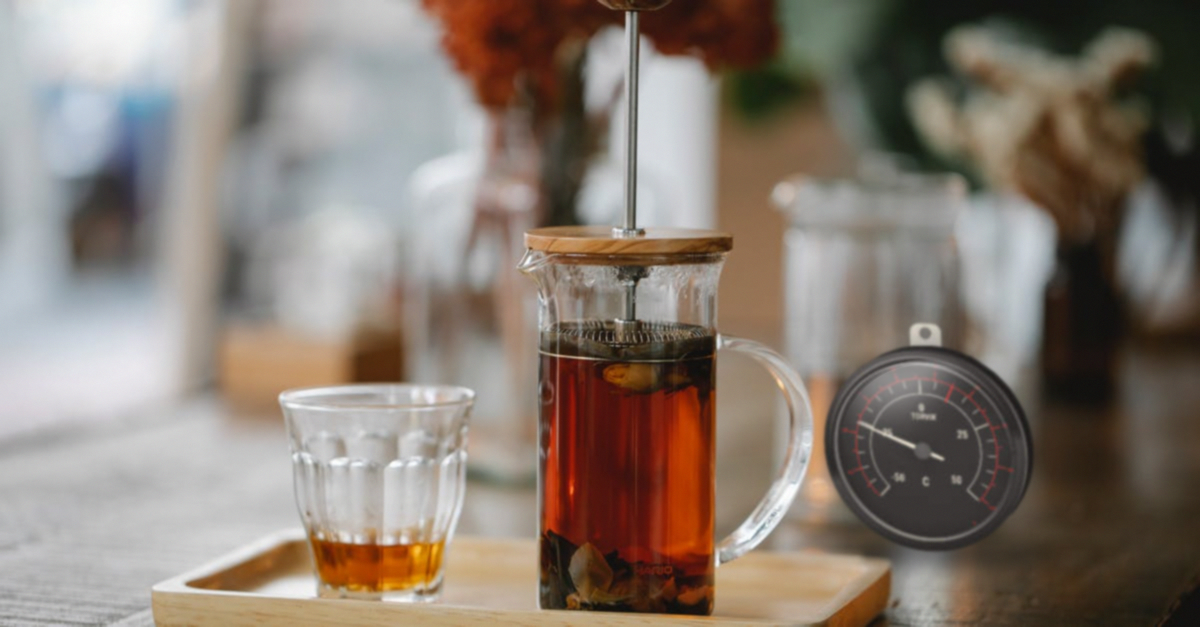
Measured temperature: -25 °C
